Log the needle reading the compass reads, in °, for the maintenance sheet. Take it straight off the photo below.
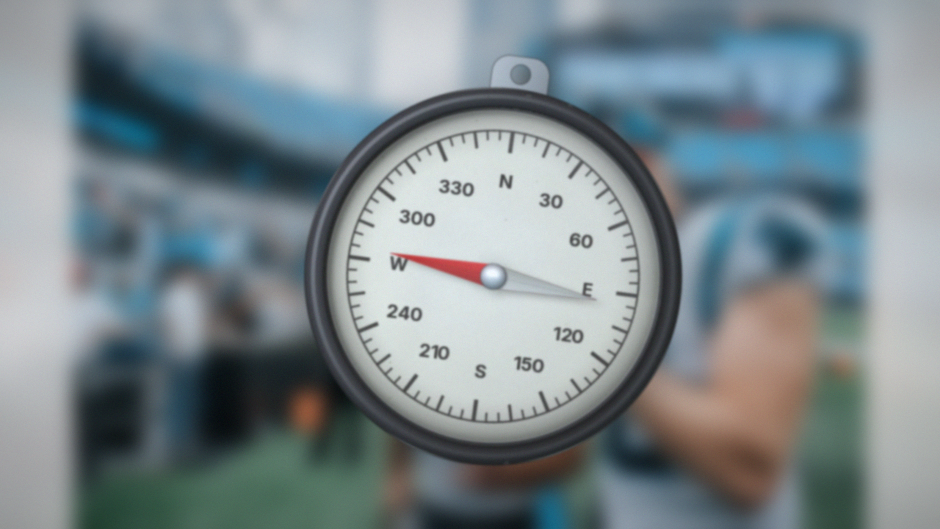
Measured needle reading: 275 °
